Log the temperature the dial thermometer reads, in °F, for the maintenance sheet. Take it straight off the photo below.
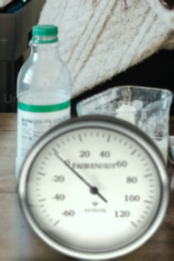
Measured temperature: 0 °F
